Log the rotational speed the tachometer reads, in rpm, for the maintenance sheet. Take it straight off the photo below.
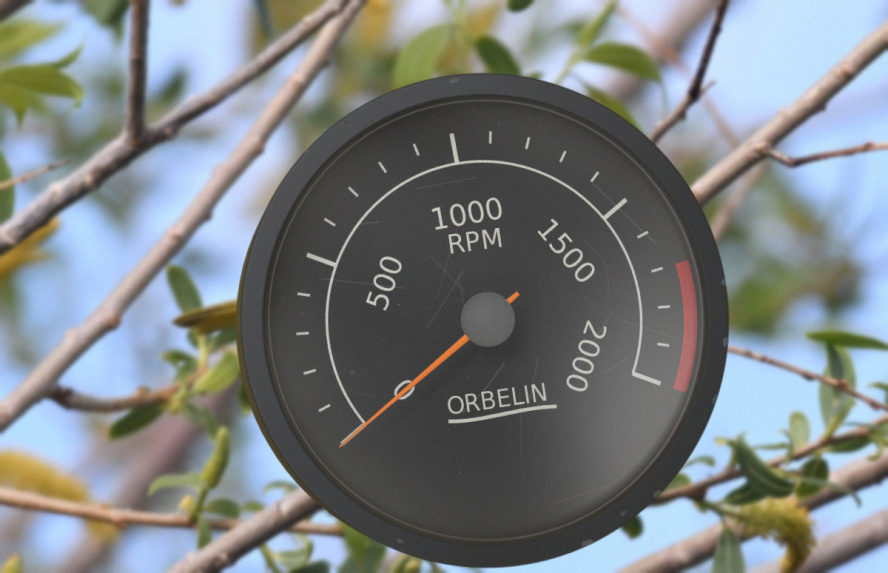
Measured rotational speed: 0 rpm
